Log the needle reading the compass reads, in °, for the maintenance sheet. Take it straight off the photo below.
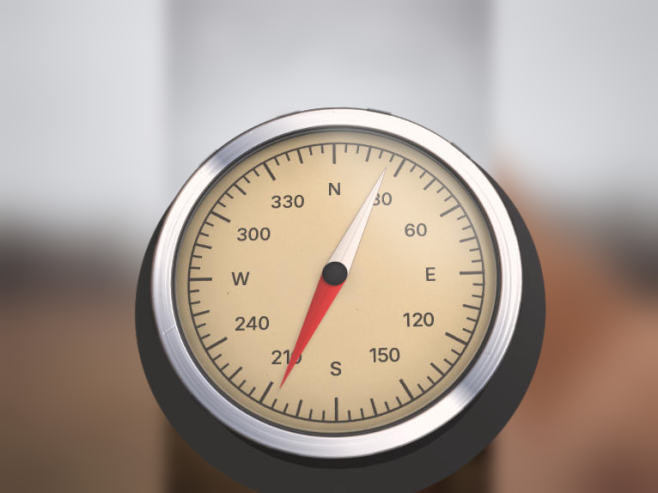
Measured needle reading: 205 °
